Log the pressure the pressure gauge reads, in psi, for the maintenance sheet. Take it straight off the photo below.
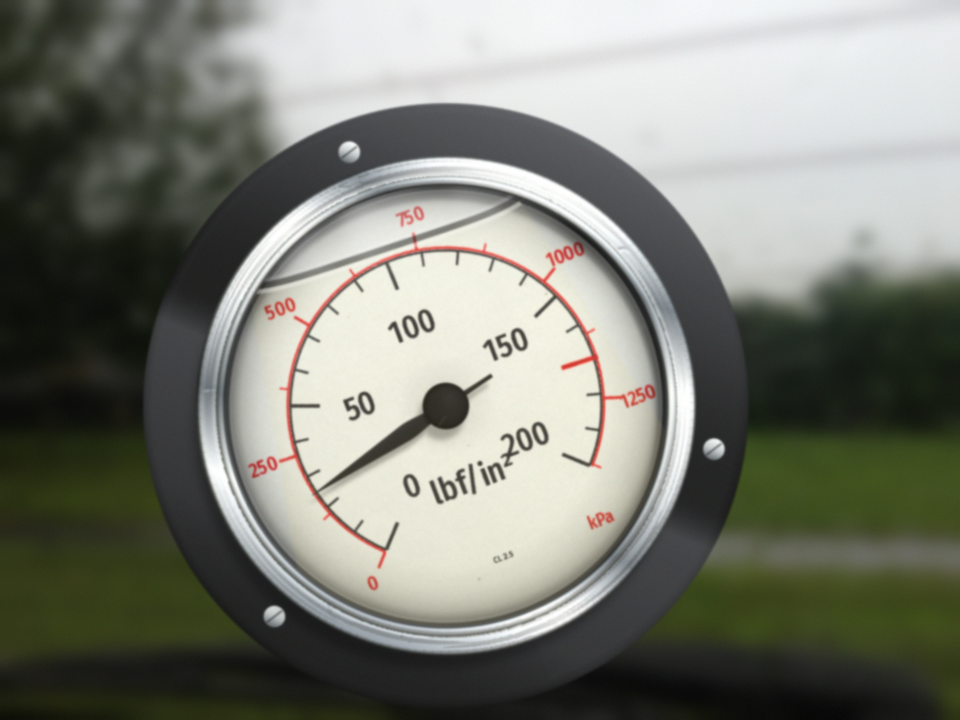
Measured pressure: 25 psi
